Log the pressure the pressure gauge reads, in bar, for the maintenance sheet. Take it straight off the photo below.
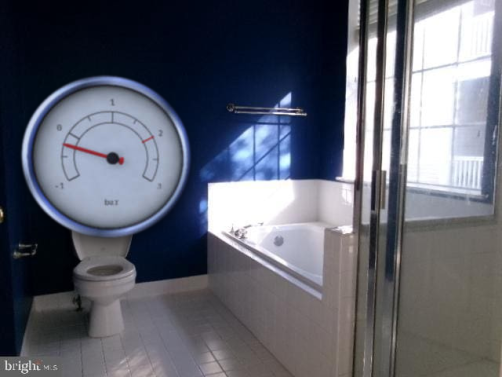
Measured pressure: -0.25 bar
